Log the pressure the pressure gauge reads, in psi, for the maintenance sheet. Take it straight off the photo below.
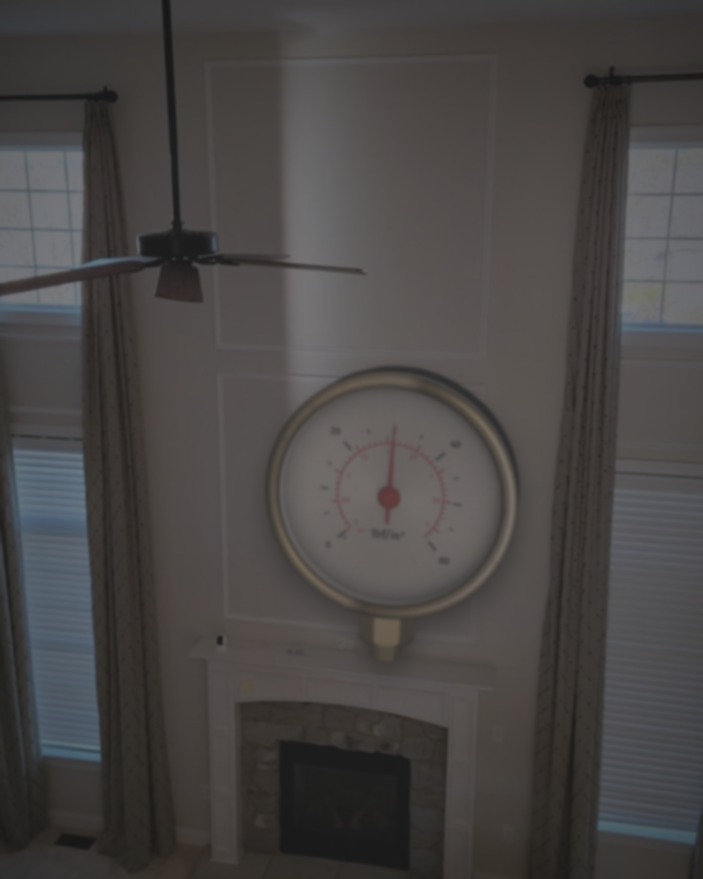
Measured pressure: 30 psi
